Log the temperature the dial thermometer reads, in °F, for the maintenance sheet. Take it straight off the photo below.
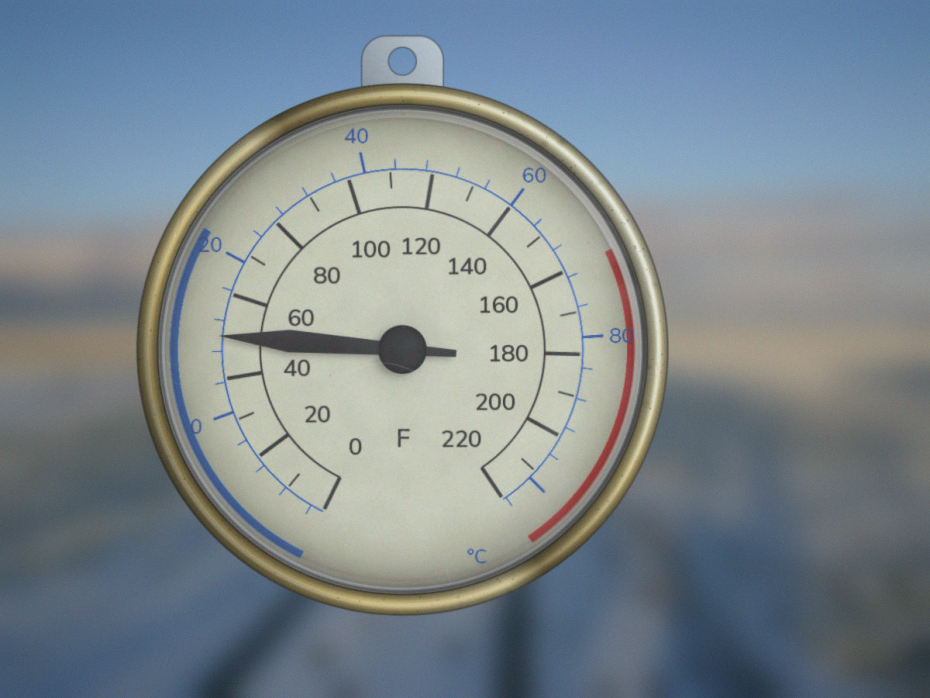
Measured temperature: 50 °F
